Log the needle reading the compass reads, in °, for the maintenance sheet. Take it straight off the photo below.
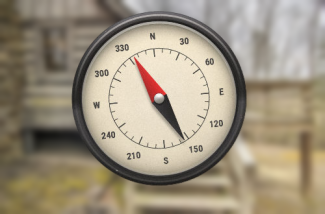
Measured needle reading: 335 °
